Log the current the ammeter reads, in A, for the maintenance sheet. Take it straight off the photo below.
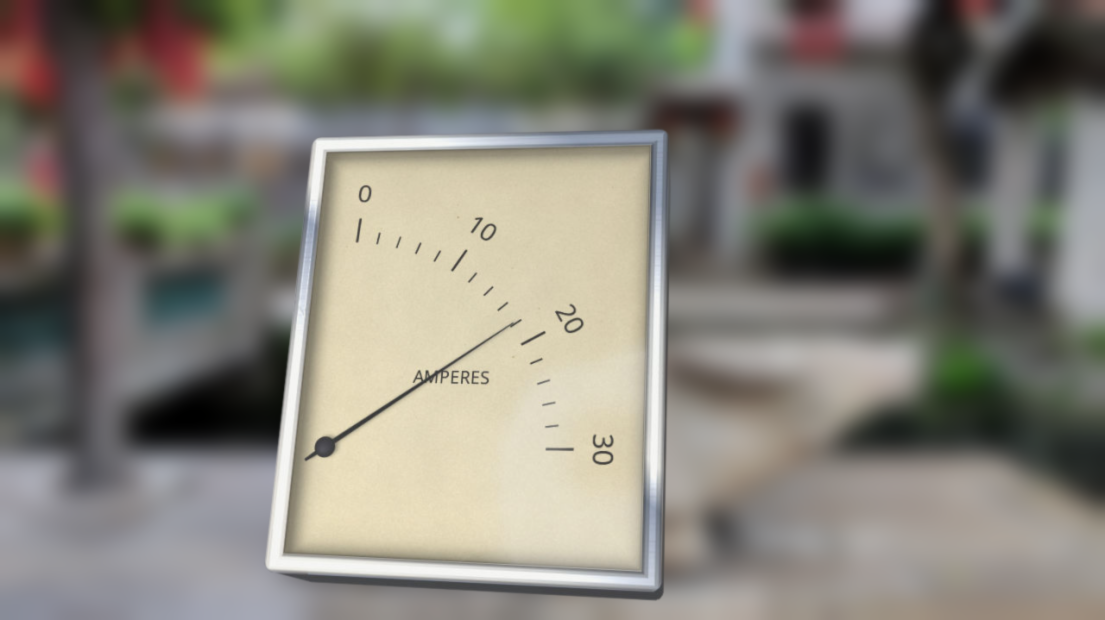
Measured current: 18 A
